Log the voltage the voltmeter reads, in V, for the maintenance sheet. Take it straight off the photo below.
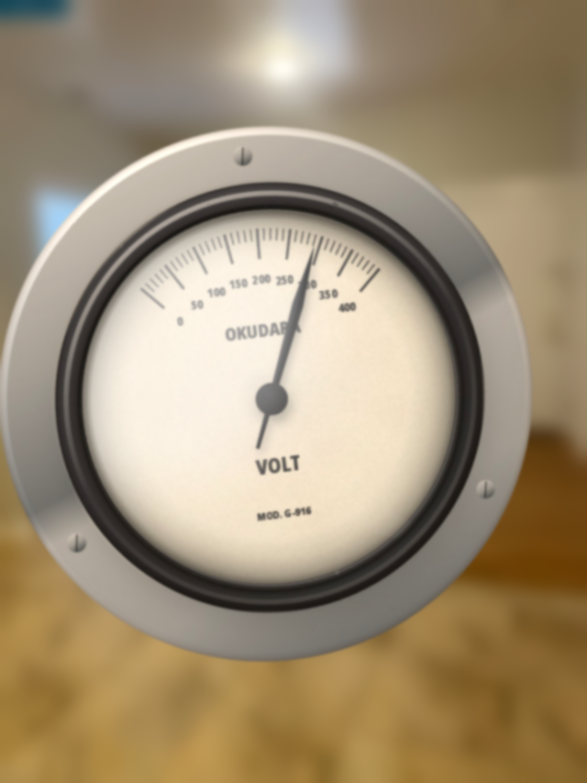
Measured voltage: 290 V
